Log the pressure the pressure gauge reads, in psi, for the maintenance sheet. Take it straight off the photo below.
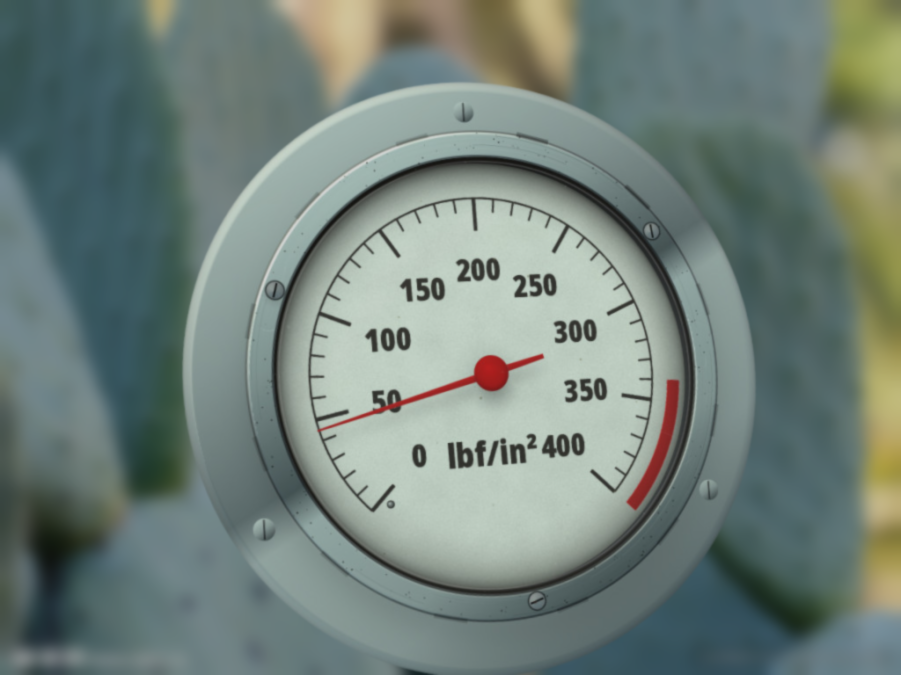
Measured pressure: 45 psi
